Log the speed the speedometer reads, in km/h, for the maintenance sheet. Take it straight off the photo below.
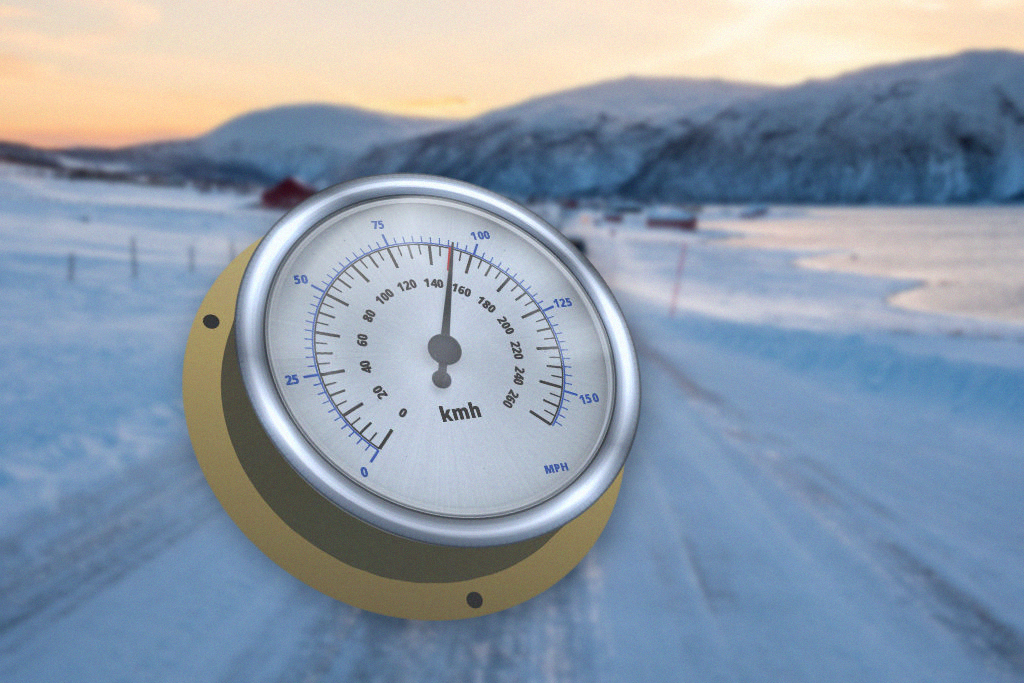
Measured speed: 150 km/h
